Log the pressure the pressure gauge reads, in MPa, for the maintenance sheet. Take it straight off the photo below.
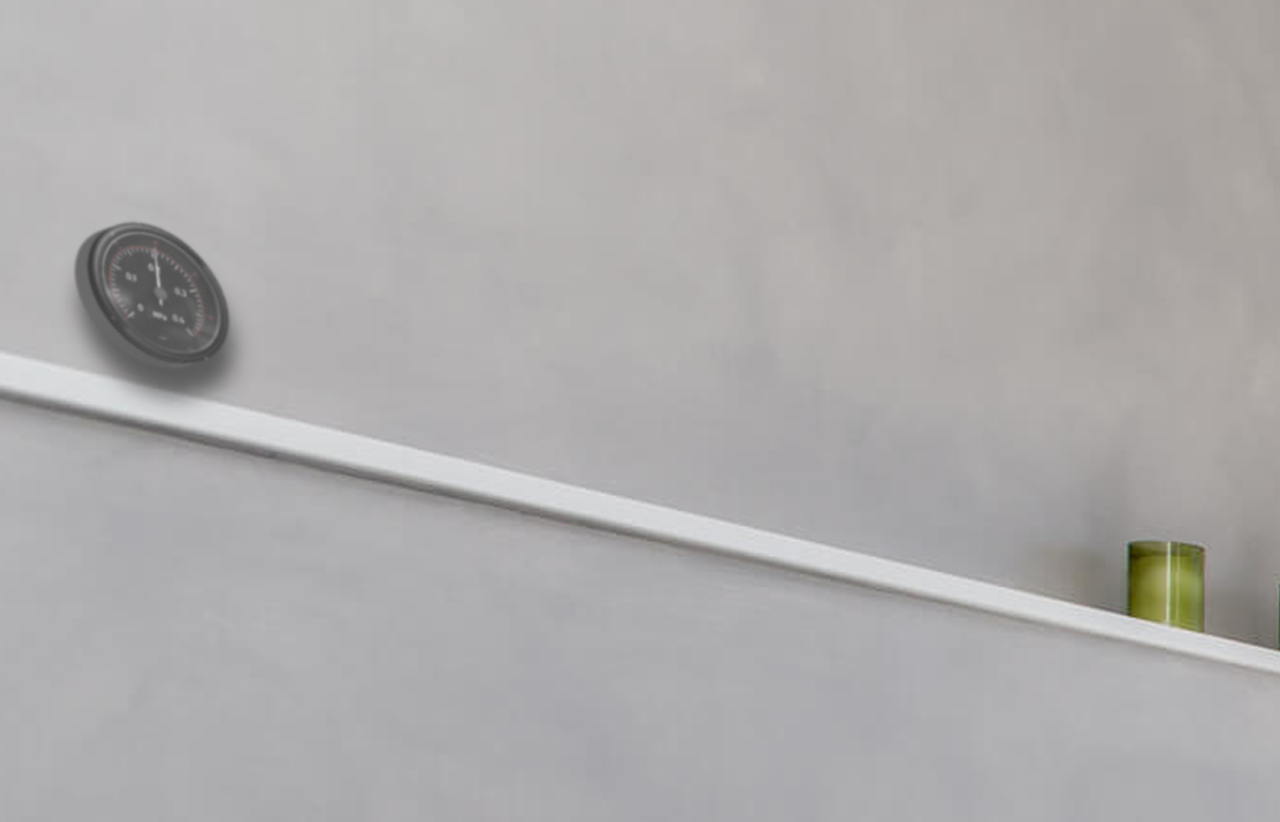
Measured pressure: 0.2 MPa
